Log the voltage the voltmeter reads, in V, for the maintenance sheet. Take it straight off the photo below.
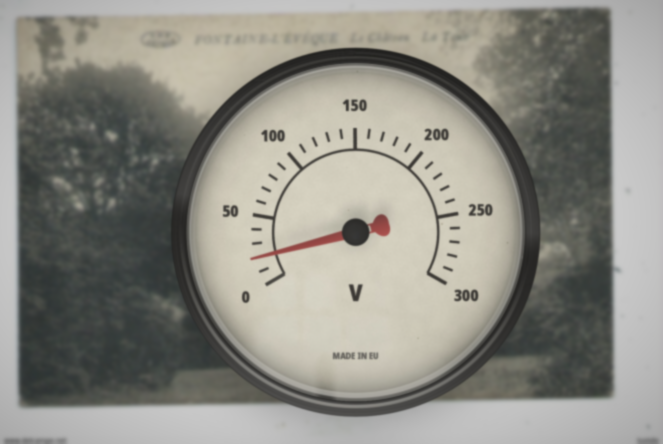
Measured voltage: 20 V
